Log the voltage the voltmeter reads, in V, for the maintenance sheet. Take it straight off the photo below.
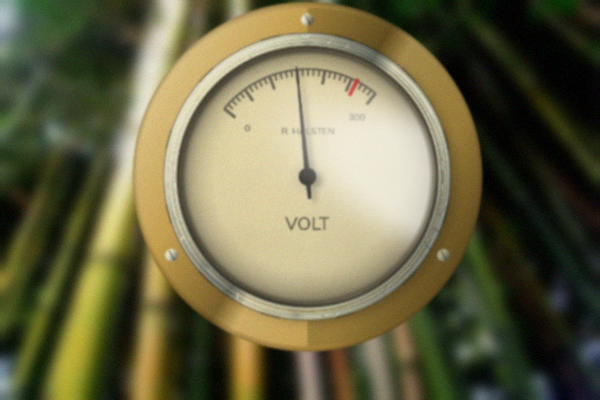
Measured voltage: 150 V
